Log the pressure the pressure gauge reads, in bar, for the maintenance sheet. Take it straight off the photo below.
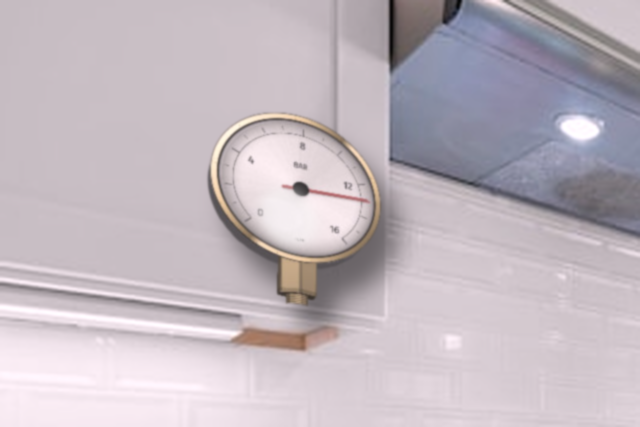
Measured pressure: 13 bar
